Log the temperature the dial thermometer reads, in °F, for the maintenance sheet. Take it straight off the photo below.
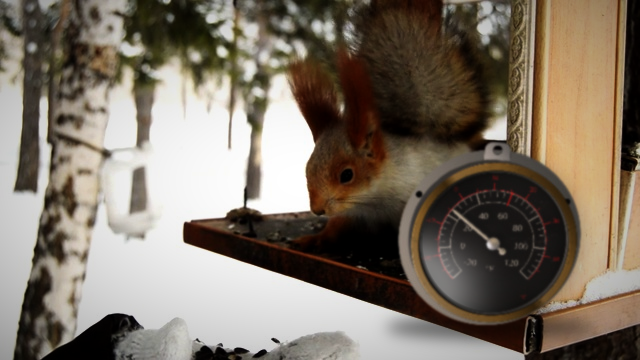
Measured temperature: 24 °F
